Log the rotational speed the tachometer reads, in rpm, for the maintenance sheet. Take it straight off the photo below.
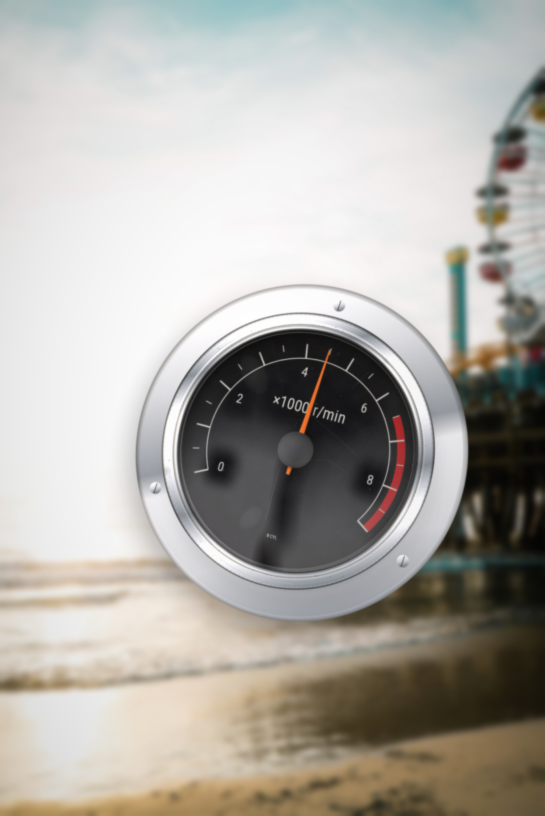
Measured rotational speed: 4500 rpm
